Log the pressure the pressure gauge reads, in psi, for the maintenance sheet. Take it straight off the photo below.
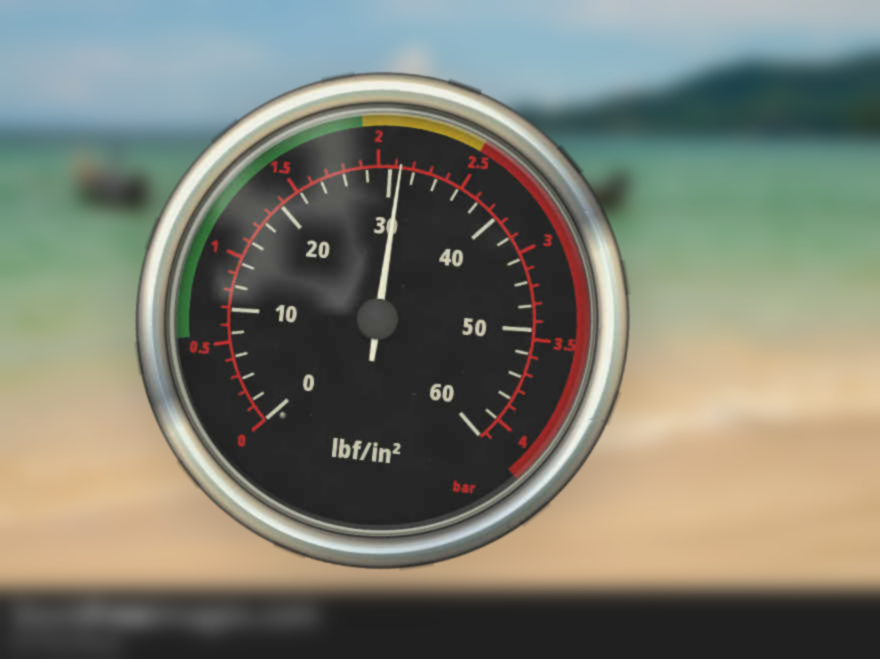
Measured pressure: 31 psi
